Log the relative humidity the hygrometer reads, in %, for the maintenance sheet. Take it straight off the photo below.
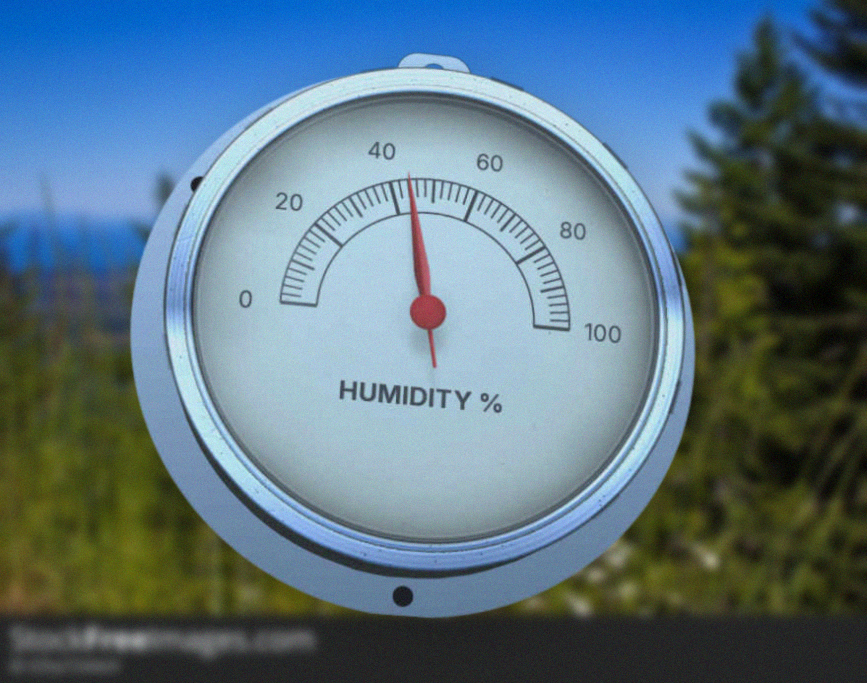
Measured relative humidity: 44 %
